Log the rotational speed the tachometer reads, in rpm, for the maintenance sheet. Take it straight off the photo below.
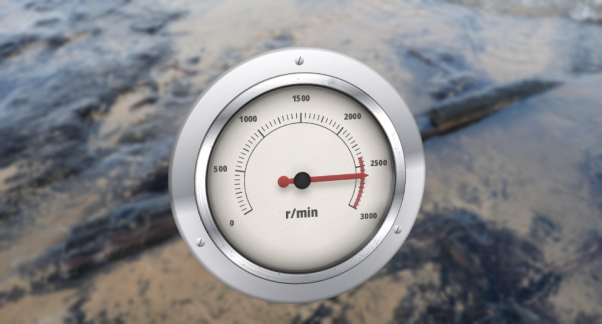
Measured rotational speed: 2600 rpm
